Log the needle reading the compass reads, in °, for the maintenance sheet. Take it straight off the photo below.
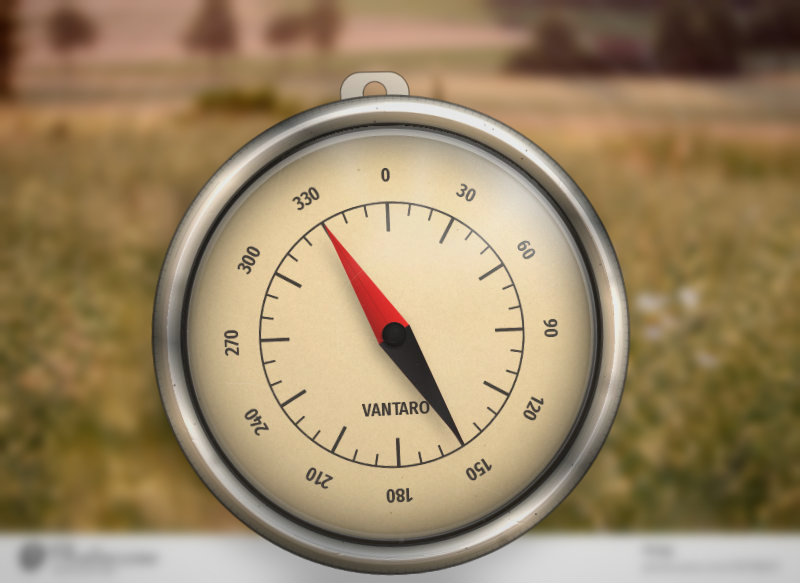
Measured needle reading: 330 °
